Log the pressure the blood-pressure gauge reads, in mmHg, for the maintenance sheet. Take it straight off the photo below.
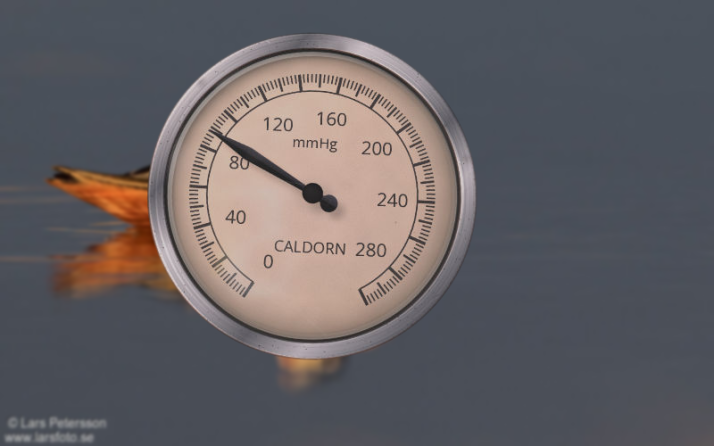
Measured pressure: 88 mmHg
